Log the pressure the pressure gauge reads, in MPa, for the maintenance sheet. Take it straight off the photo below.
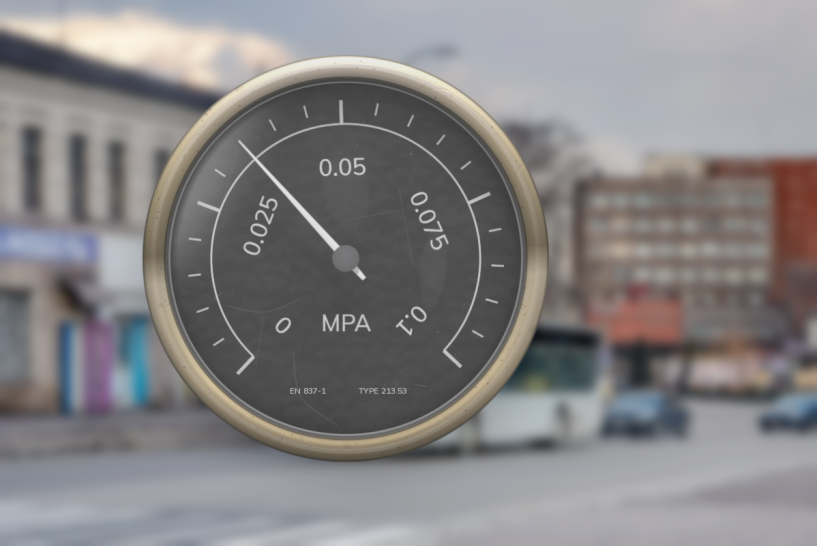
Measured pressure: 0.035 MPa
